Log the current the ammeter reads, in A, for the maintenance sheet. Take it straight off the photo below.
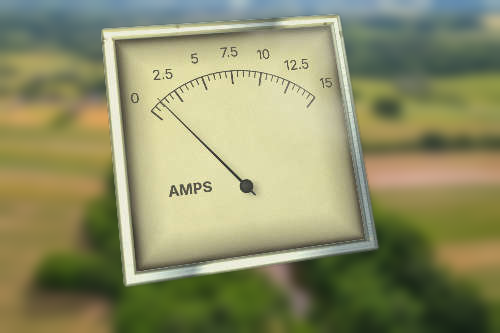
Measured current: 1 A
